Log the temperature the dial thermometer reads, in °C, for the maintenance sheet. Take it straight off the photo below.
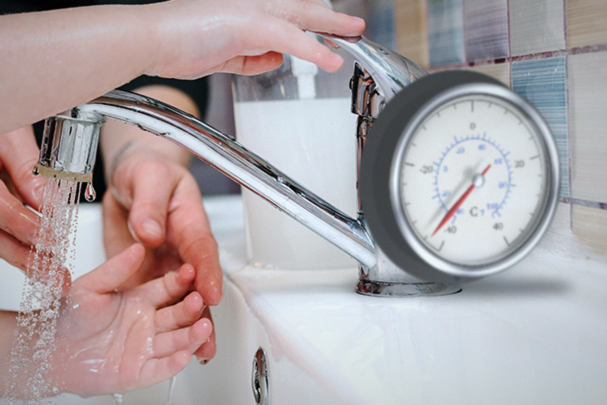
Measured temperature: -36 °C
